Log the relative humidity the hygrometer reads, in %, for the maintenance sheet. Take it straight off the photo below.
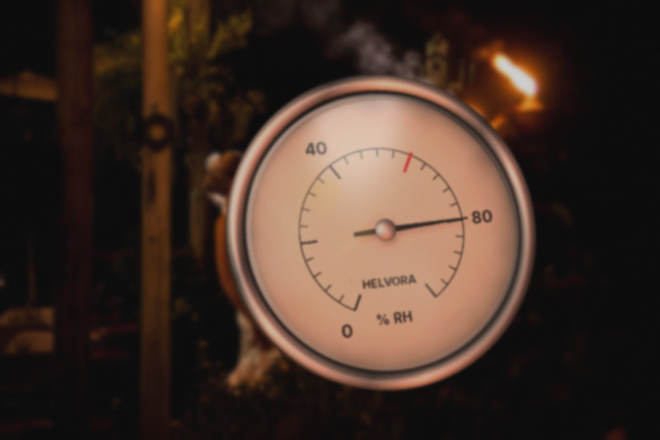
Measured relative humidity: 80 %
